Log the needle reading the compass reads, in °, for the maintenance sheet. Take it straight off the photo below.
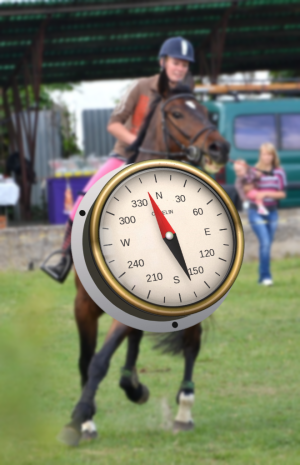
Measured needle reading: 345 °
